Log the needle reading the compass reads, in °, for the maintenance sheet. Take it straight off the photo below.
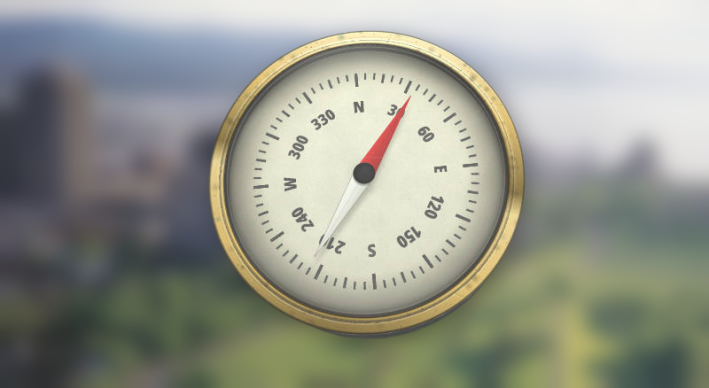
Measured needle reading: 35 °
